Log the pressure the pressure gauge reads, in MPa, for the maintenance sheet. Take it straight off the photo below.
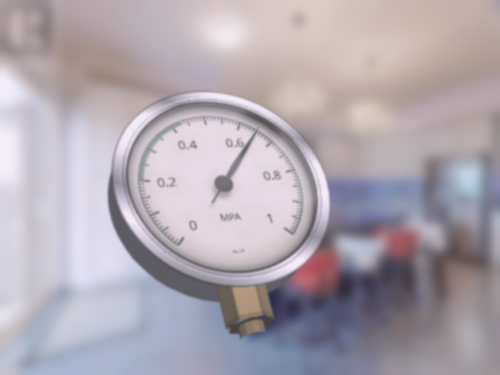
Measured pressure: 0.65 MPa
